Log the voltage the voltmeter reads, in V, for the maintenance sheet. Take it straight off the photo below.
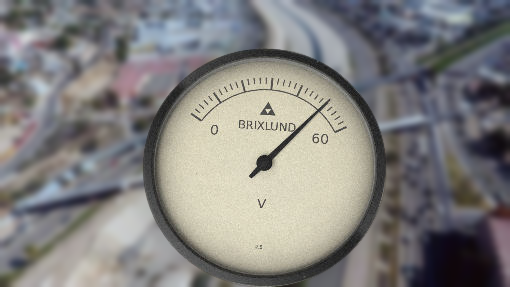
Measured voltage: 50 V
